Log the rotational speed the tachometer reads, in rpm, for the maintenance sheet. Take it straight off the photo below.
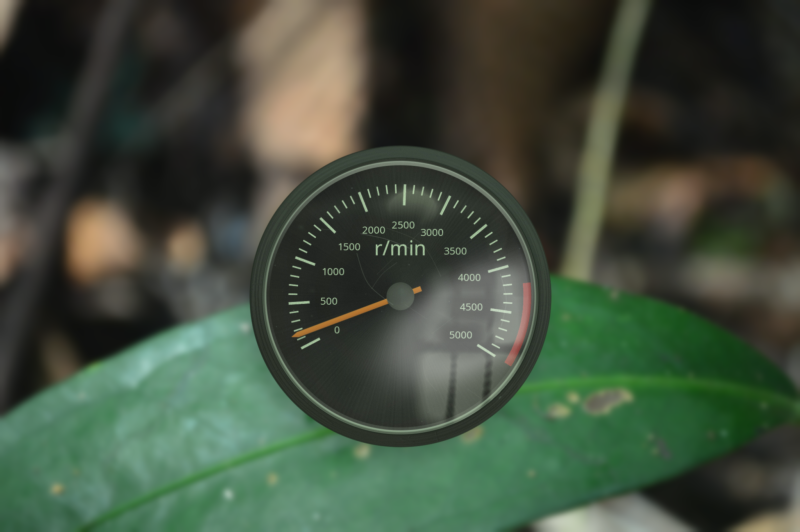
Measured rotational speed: 150 rpm
